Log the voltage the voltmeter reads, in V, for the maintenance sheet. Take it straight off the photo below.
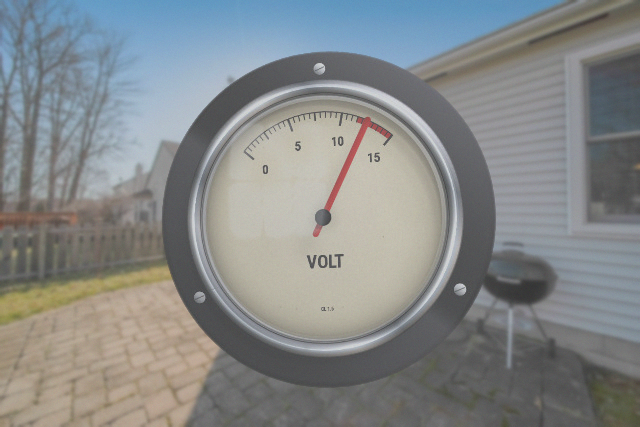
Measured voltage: 12.5 V
